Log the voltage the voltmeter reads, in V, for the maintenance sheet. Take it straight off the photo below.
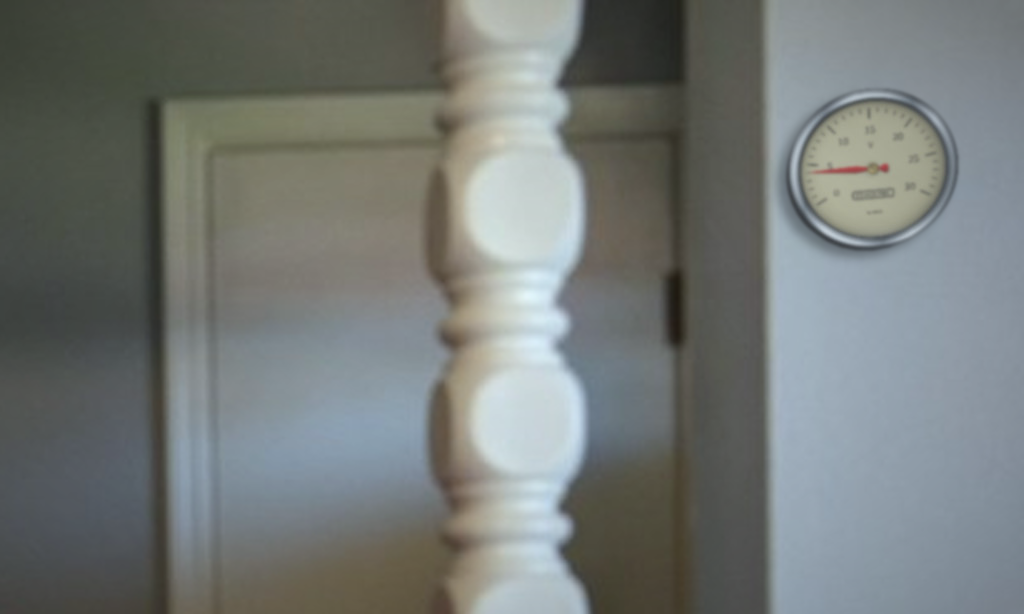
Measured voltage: 4 V
